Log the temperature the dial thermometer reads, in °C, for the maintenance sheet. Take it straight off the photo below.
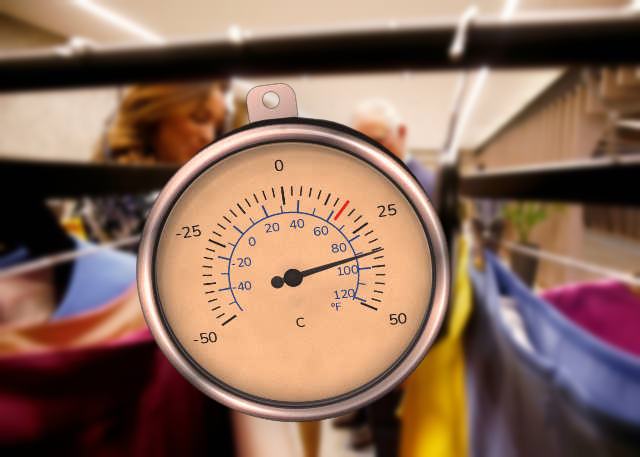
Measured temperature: 32.5 °C
